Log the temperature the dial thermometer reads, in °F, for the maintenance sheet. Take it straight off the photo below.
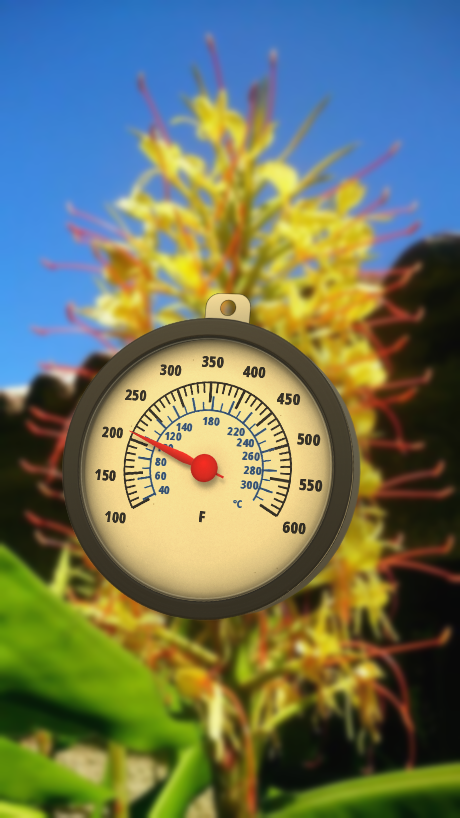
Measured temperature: 210 °F
